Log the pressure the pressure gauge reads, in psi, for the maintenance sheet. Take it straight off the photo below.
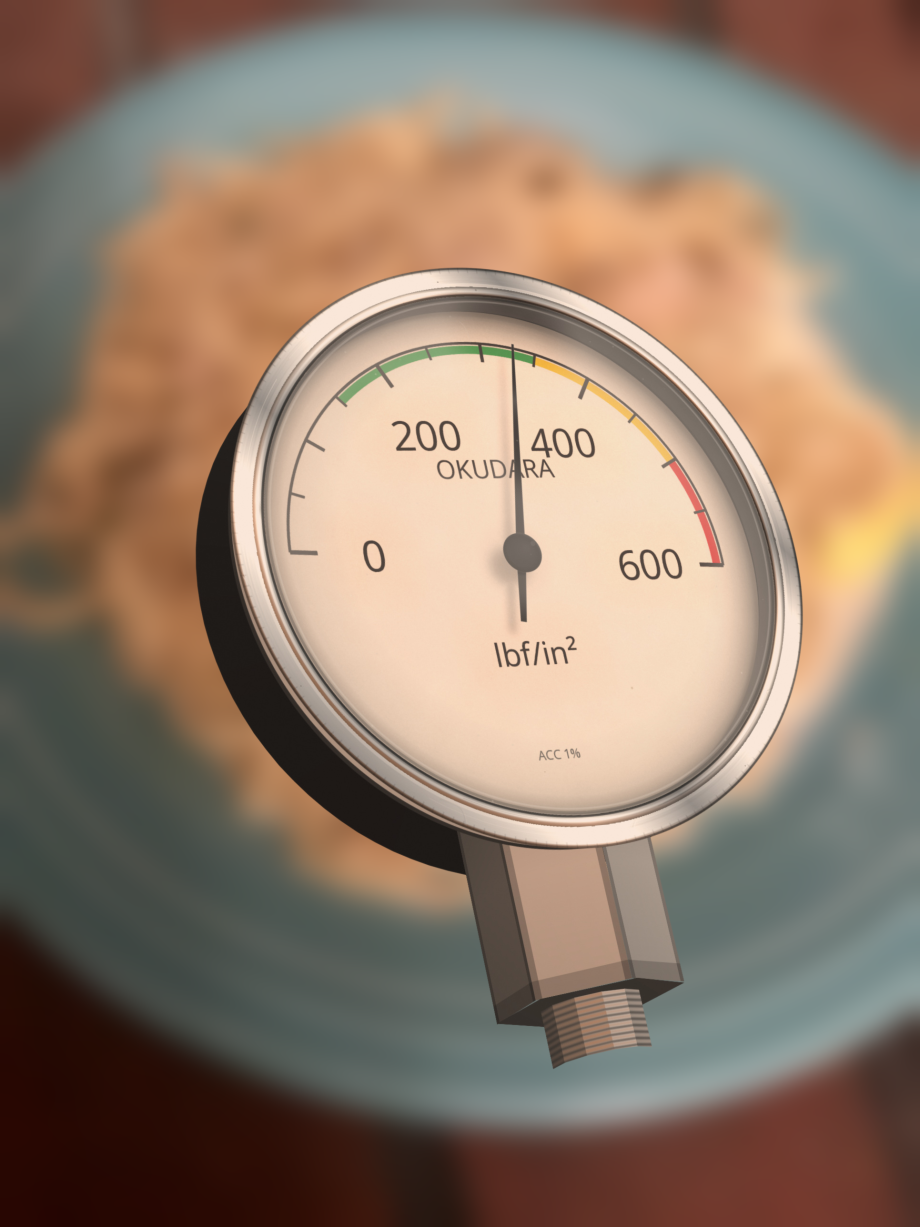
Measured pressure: 325 psi
